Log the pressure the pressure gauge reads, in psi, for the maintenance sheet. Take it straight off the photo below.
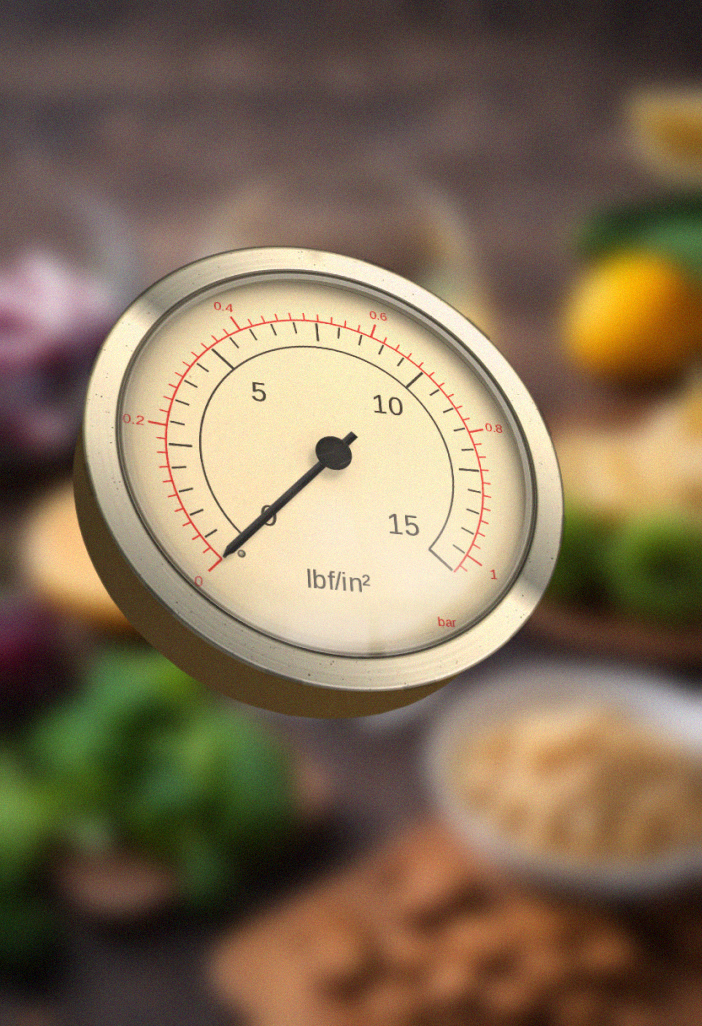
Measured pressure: 0 psi
